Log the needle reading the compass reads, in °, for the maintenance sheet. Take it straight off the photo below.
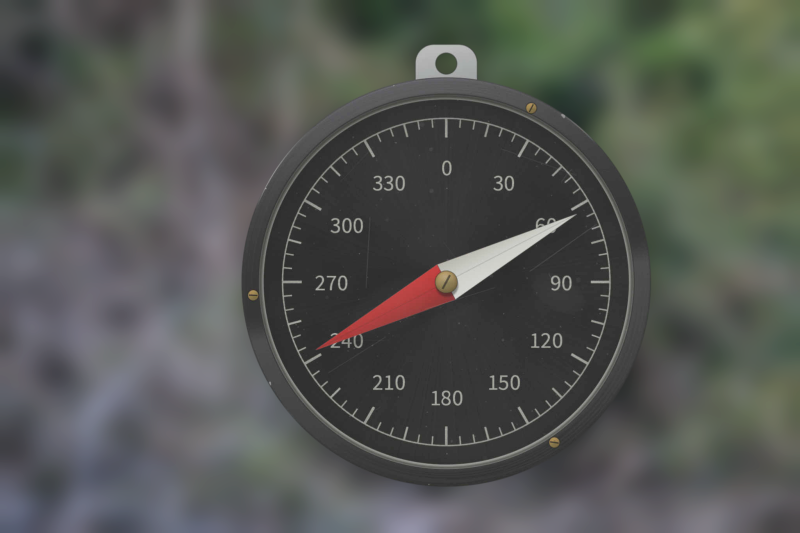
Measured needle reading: 242.5 °
